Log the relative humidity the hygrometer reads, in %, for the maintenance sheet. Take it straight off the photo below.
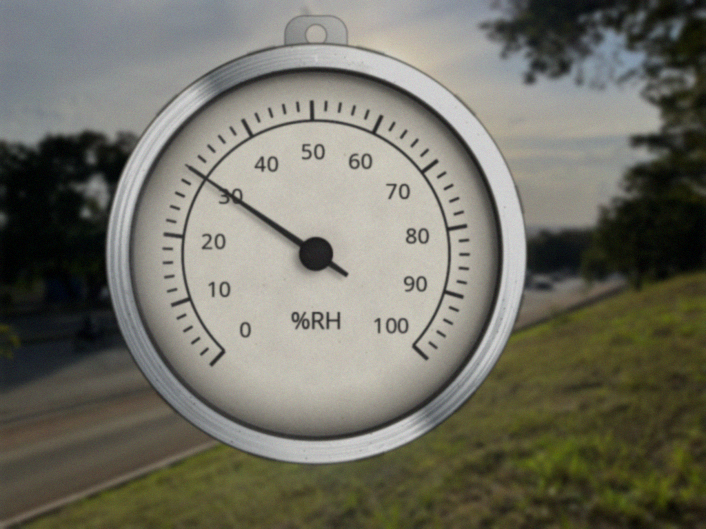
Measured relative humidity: 30 %
